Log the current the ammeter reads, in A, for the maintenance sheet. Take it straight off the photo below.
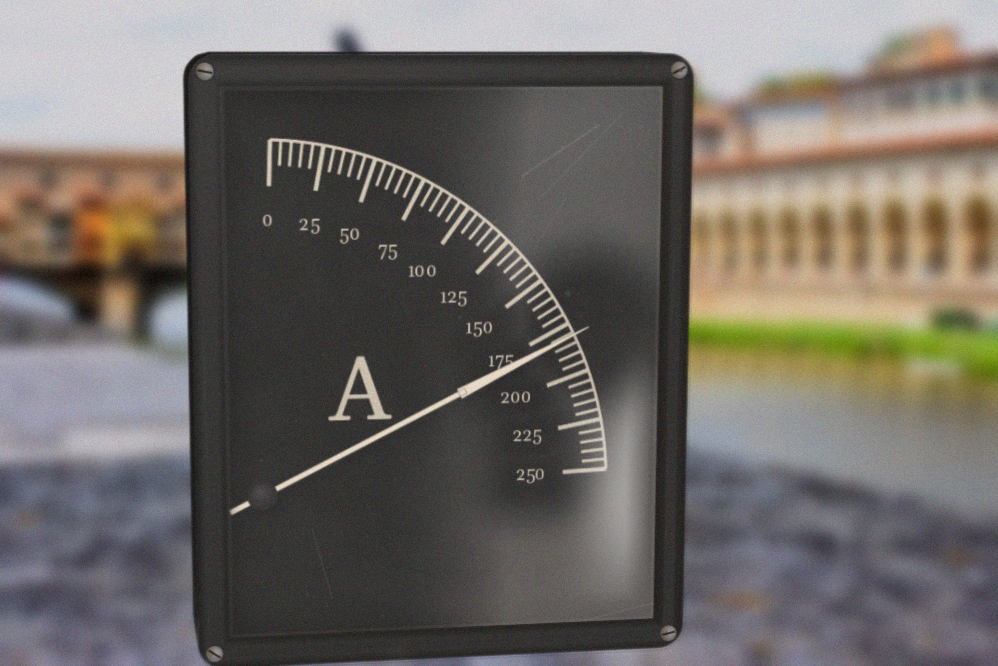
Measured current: 180 A
